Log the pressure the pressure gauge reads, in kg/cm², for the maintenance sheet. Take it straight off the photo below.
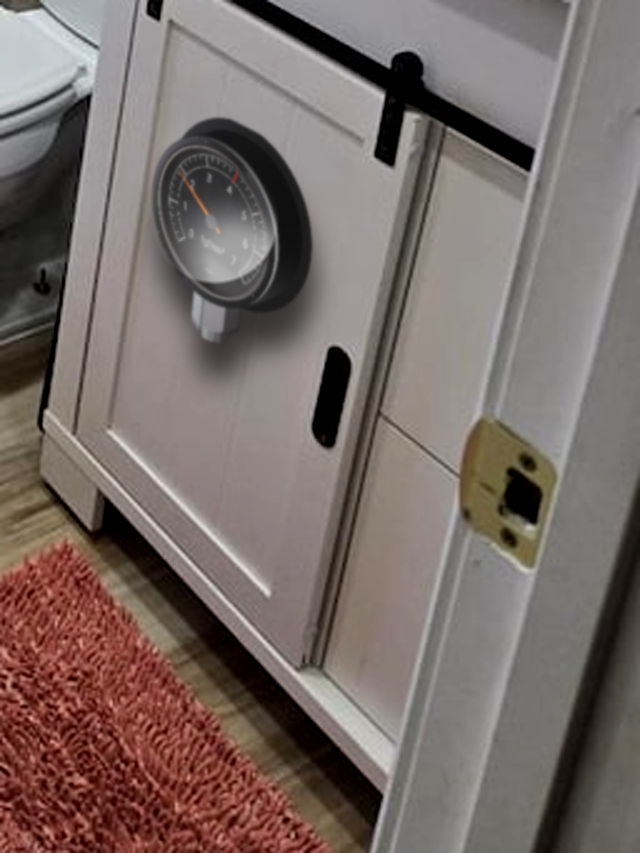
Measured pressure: 2 kg/cm²
